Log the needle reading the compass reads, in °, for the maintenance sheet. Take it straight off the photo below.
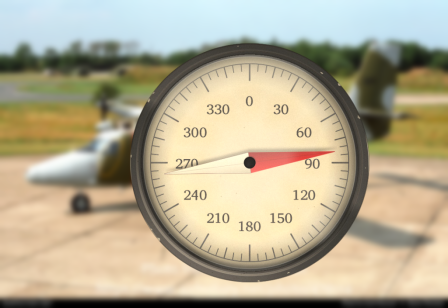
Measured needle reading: 82.5 °
